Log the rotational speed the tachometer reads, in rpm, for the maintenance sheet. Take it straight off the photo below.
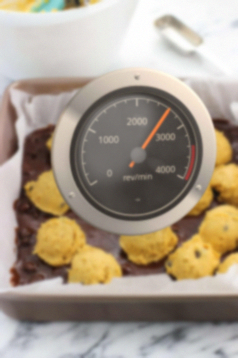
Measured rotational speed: 2600 rpm
